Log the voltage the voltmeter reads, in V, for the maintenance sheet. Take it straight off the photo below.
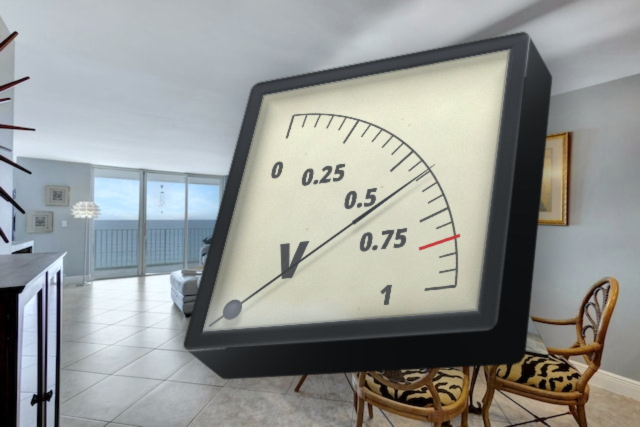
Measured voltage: 0.6 V
